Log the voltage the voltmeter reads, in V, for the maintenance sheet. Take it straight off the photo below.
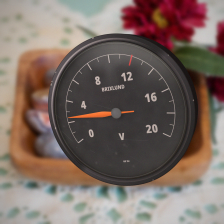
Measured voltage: 2.5 V
